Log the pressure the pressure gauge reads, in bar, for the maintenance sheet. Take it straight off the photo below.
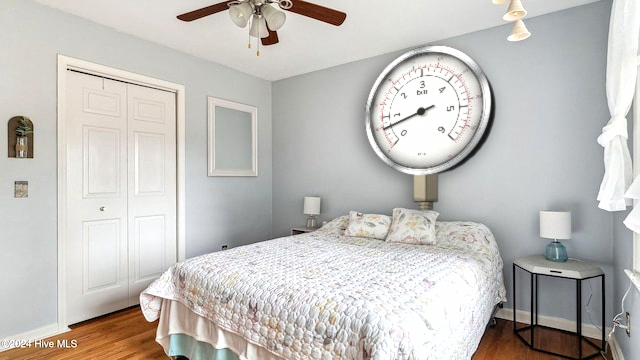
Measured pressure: 0.6 bar
